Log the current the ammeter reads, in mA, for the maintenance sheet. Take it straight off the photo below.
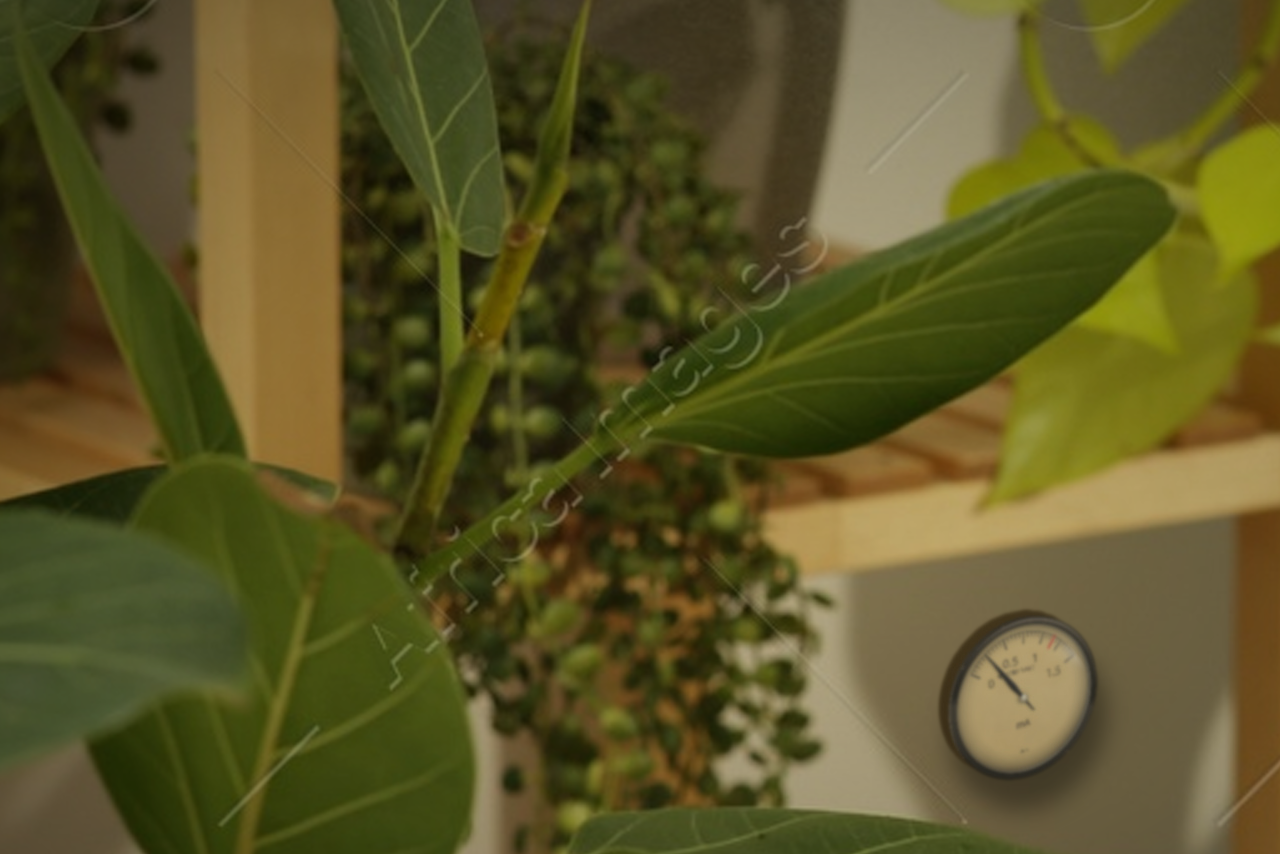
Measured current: 0.25 mA
